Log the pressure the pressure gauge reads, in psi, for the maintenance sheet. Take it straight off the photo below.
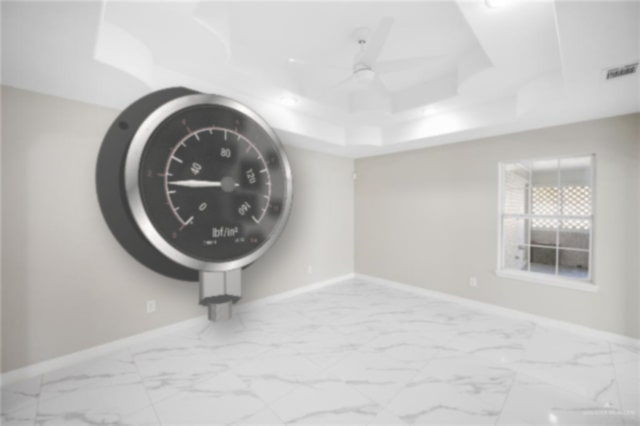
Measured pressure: 25 psi
